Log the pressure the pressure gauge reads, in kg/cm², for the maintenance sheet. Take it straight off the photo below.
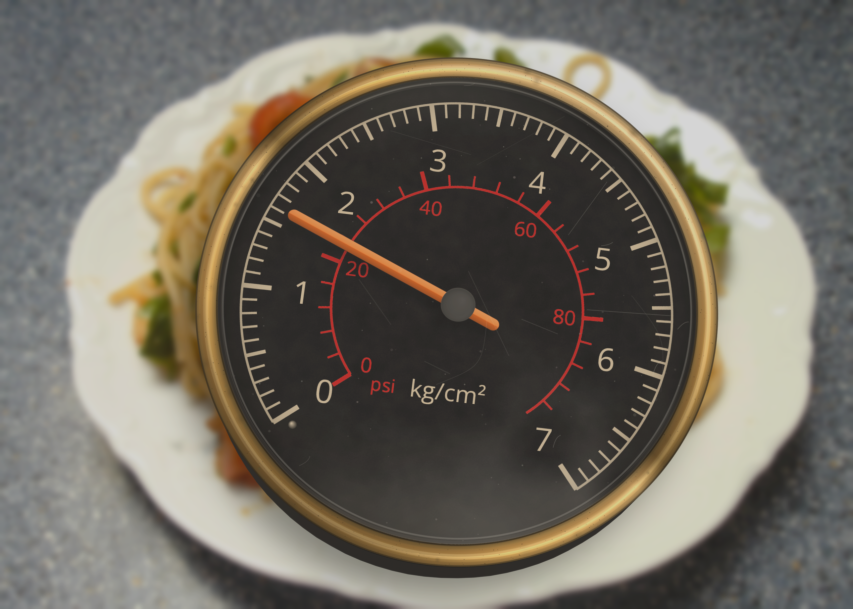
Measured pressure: 1.6 kg/cm²
